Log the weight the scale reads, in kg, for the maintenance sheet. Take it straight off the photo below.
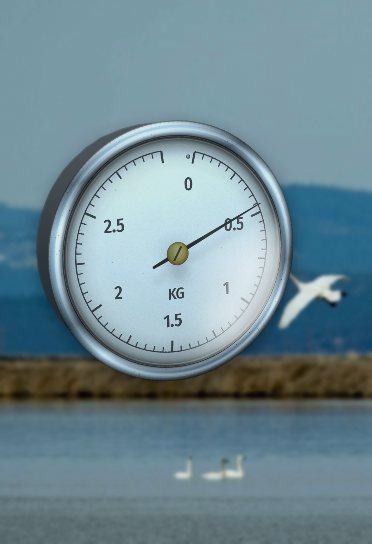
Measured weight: 0.45 kg
